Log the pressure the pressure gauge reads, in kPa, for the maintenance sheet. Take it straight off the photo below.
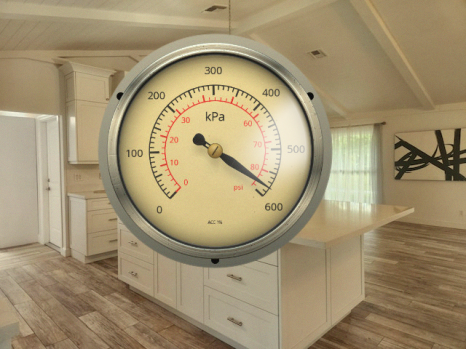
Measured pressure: 580 kPa
